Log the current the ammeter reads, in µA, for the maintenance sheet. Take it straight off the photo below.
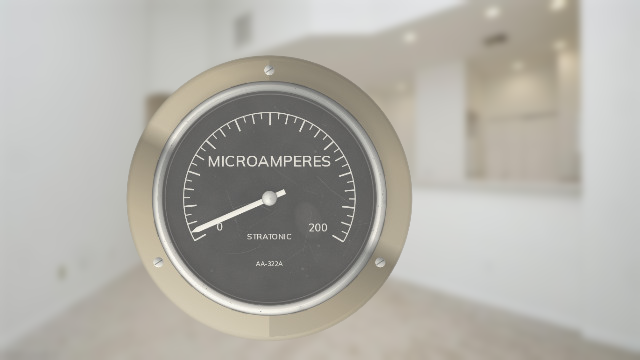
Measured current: 5 µA
